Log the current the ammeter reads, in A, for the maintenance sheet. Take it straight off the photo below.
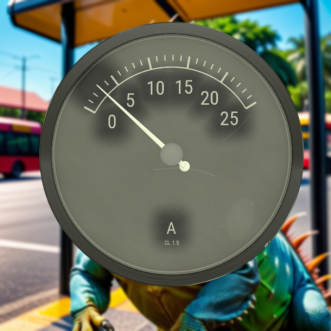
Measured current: 3 A
